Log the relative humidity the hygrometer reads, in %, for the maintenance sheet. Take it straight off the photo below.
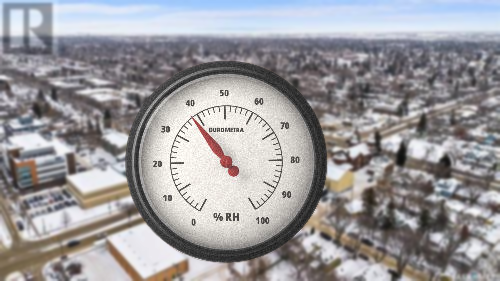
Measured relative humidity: 38 %
